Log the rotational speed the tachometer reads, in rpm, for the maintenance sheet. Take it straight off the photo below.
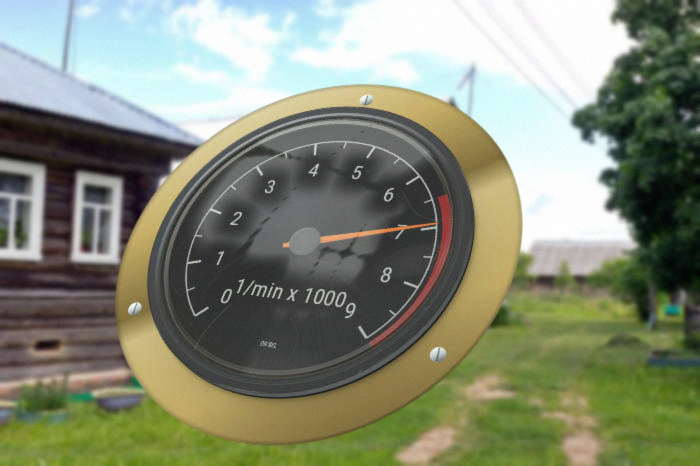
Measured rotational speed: 7000 rpm
